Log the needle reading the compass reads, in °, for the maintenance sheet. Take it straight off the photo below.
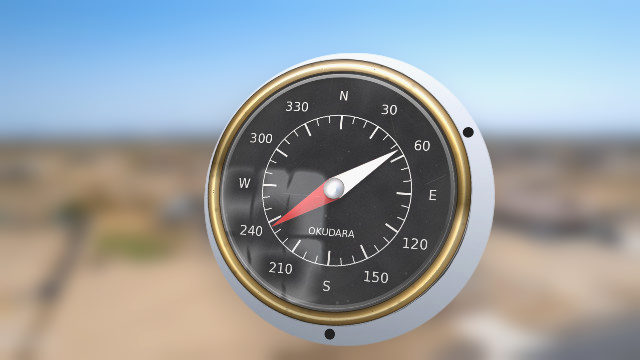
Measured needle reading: 235 °
